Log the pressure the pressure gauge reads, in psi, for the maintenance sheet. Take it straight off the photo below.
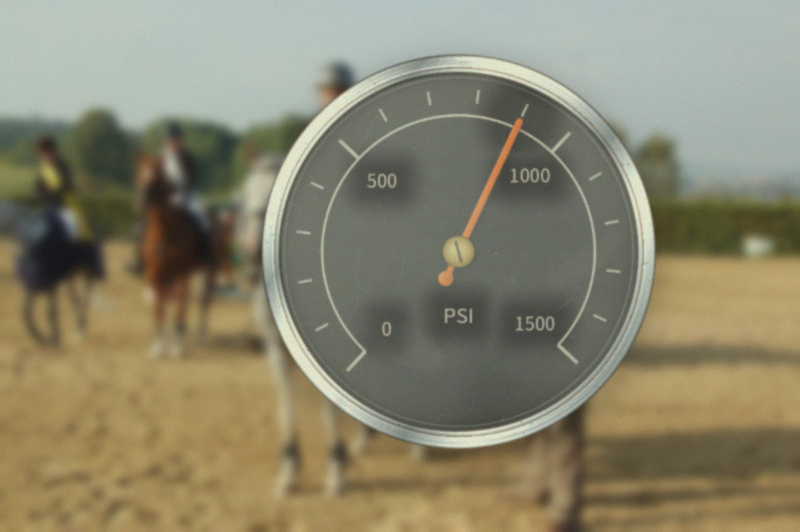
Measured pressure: 900 psi
